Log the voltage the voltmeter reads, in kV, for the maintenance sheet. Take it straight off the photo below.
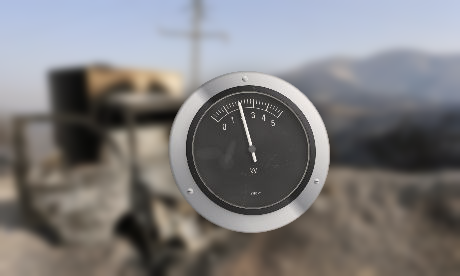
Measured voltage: 2 kV
